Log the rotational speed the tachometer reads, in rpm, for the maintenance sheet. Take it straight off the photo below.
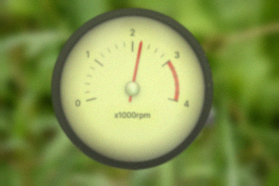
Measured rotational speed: 2200 rpm
